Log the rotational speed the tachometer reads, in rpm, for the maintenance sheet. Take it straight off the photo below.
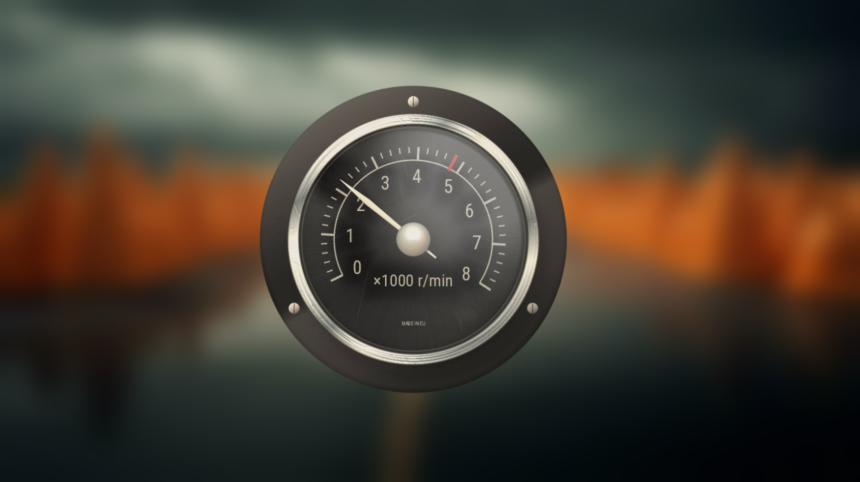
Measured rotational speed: 2200 rpm
